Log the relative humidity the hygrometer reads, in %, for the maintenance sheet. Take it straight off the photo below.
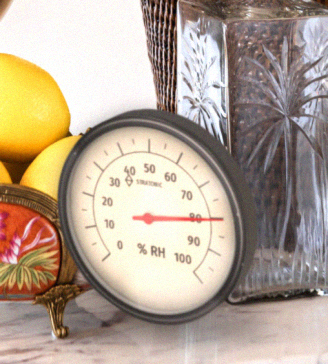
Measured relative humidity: 80 %
